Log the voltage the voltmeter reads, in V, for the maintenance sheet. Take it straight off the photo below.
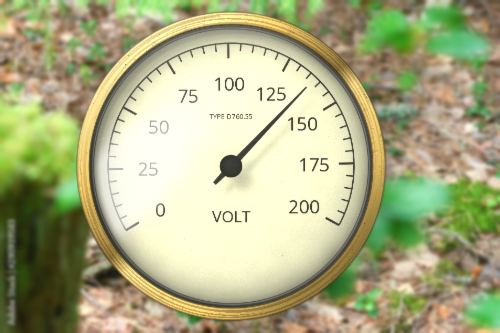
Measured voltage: 137.5 V
